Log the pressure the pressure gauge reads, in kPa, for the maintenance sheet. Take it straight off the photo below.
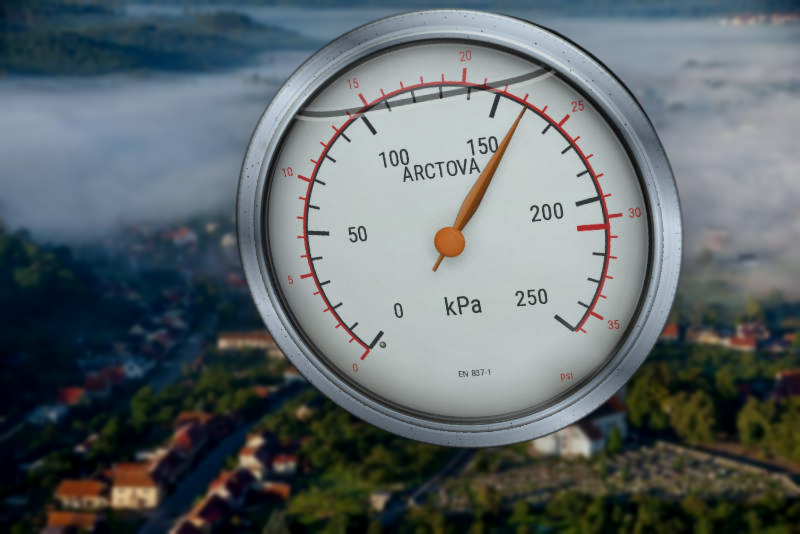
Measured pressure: 160 kPa
